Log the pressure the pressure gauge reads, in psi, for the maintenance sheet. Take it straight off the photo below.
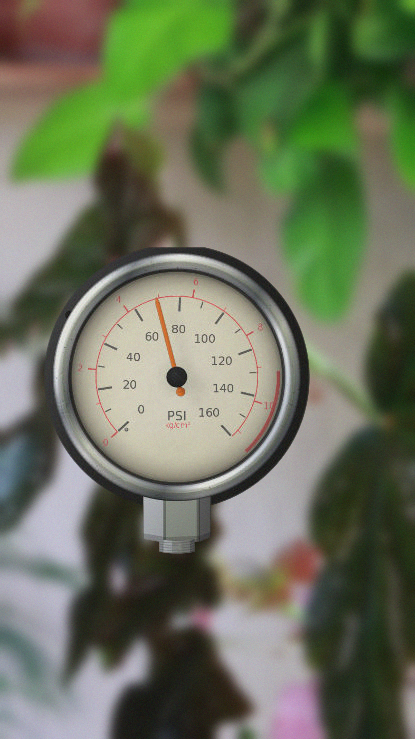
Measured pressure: 70 psi
